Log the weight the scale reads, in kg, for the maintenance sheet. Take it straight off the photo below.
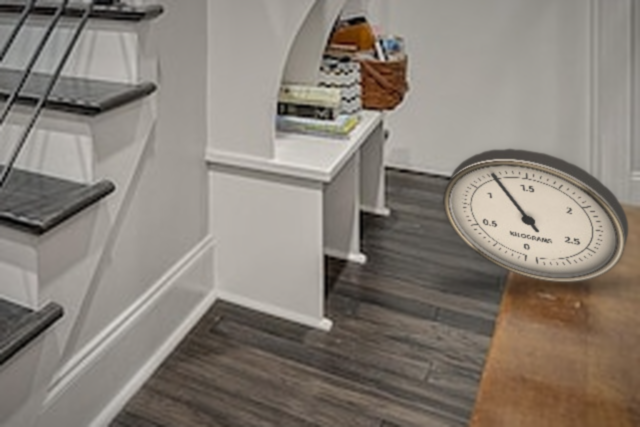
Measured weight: 1.25 kg
